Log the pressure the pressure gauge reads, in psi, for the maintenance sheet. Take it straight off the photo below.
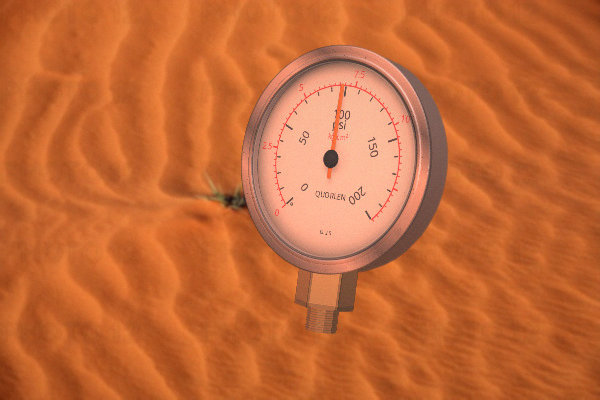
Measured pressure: 100 psi
